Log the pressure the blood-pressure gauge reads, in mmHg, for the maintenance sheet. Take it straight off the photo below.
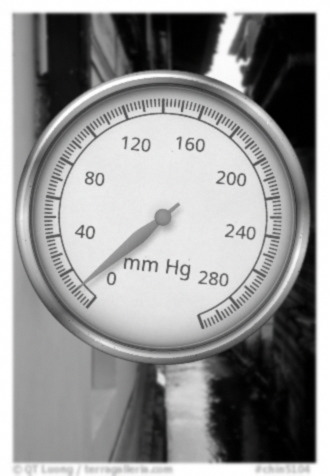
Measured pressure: 10 mmHg
